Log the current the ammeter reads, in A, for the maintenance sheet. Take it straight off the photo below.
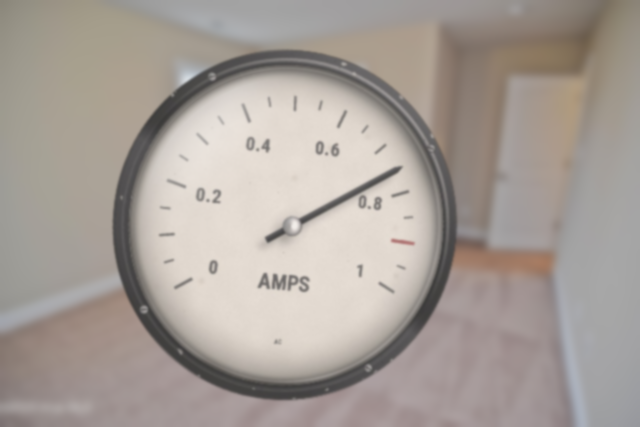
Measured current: 0.75 A
